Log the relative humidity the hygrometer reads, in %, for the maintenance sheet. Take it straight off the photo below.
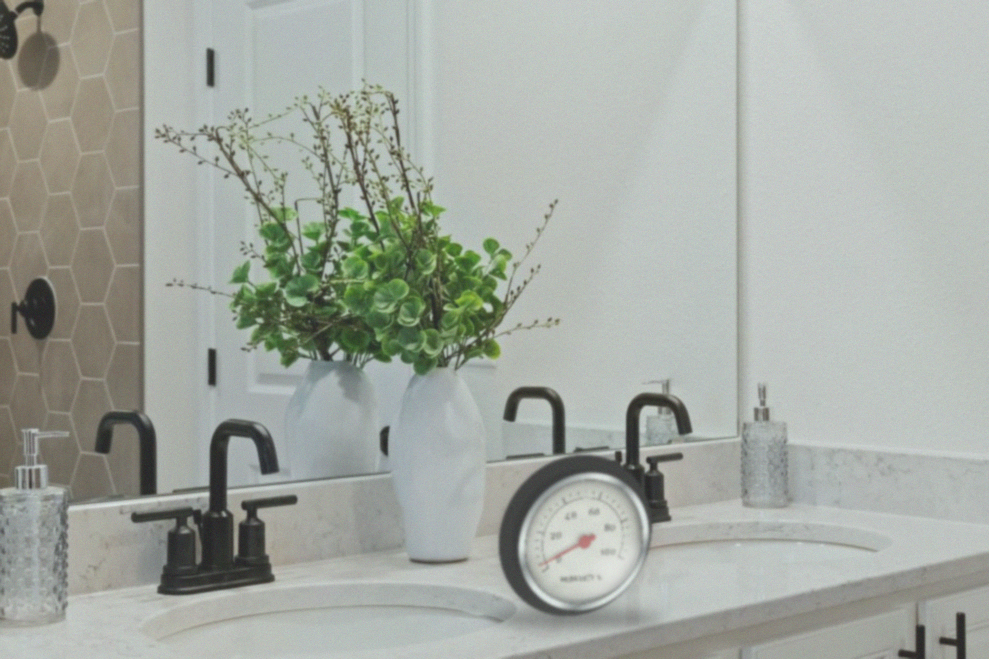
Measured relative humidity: 4 %
